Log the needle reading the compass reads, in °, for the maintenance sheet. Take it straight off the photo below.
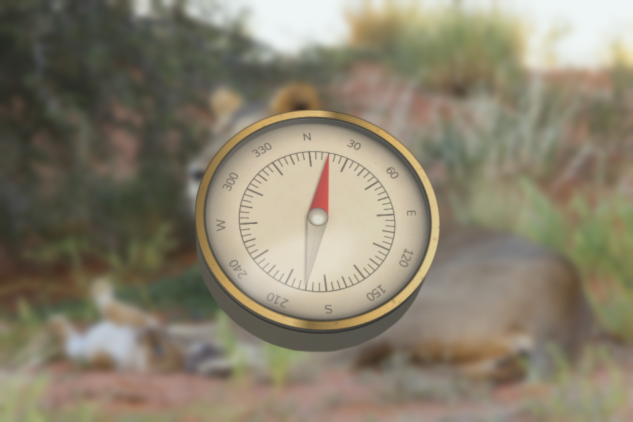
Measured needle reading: 15 °
